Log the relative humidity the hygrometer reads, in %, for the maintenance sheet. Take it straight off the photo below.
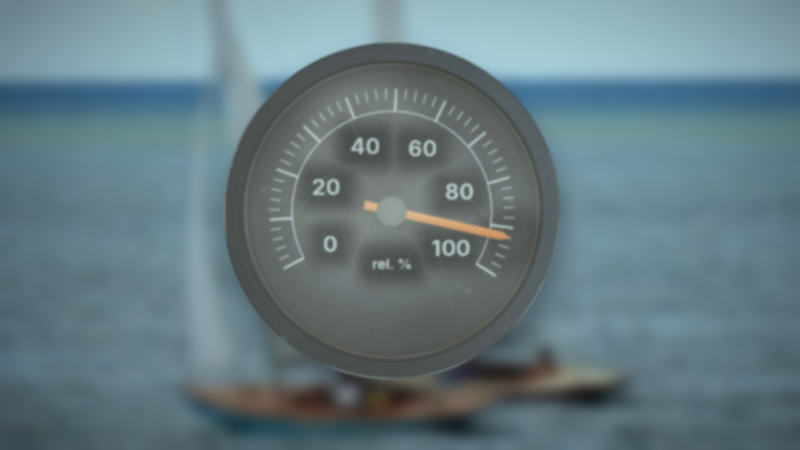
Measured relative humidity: 92 %
